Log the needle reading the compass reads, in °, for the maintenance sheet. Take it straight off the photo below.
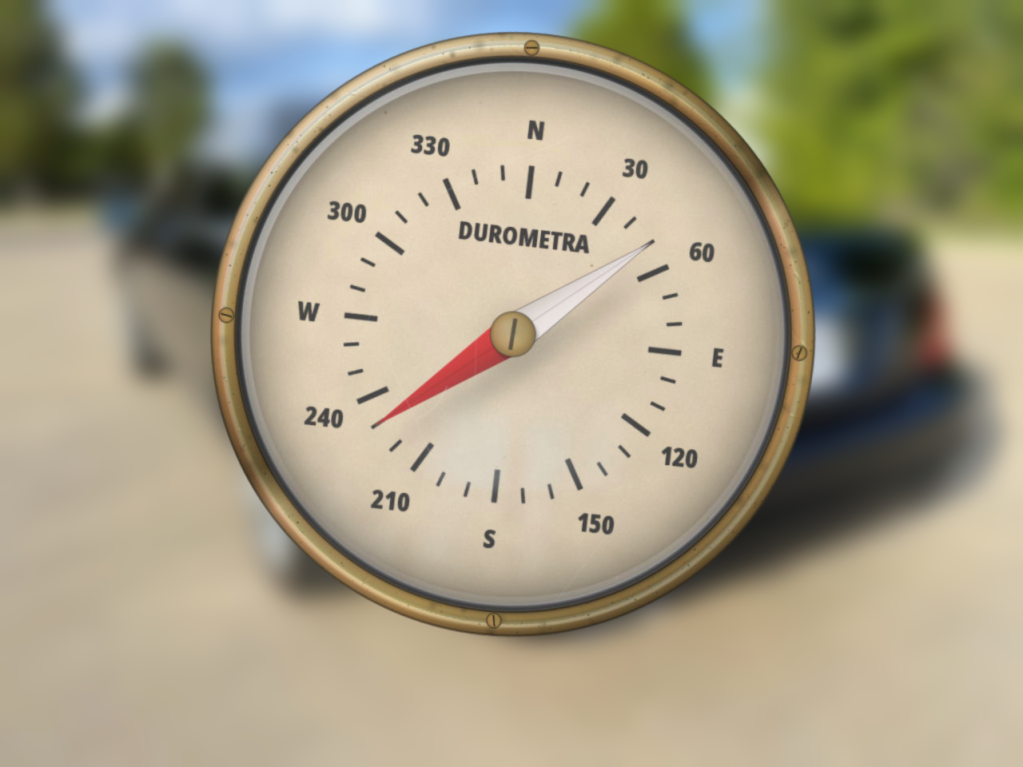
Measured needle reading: 230 °
